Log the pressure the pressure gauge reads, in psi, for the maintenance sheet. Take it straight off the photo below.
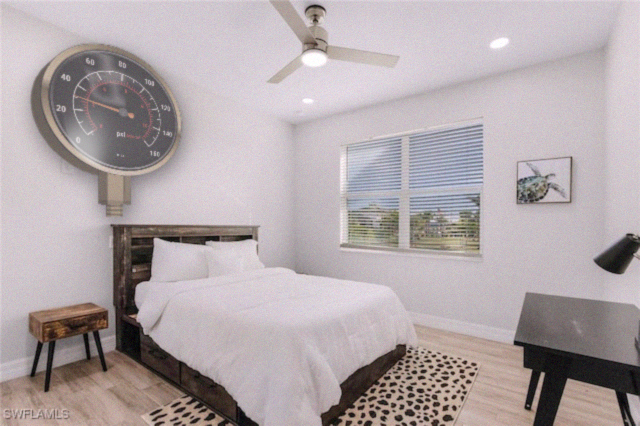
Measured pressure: 30 psi
